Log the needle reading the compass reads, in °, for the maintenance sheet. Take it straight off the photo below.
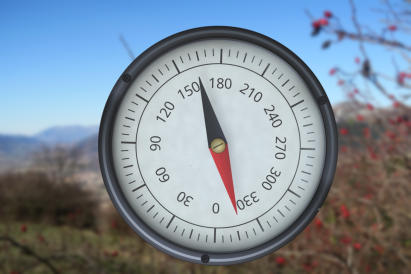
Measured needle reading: 342.5 °
